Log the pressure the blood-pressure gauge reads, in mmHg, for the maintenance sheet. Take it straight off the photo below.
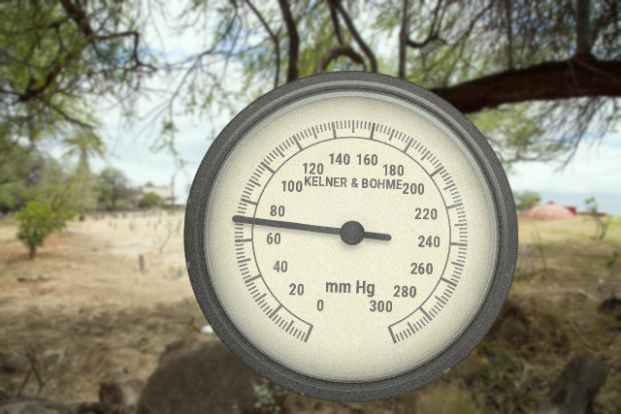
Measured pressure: 70 mmHg
